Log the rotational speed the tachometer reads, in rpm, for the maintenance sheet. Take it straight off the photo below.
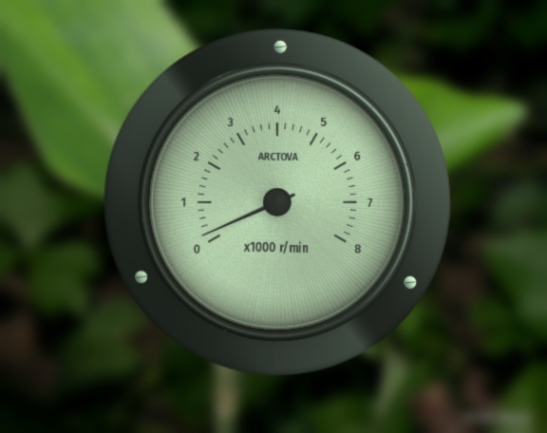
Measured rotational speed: 200 rpm
